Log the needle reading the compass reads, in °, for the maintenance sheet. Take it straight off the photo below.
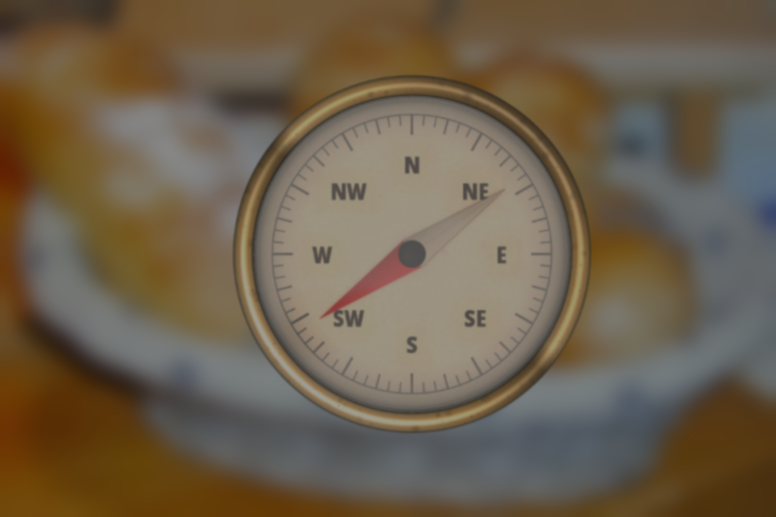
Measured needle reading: 235 °
